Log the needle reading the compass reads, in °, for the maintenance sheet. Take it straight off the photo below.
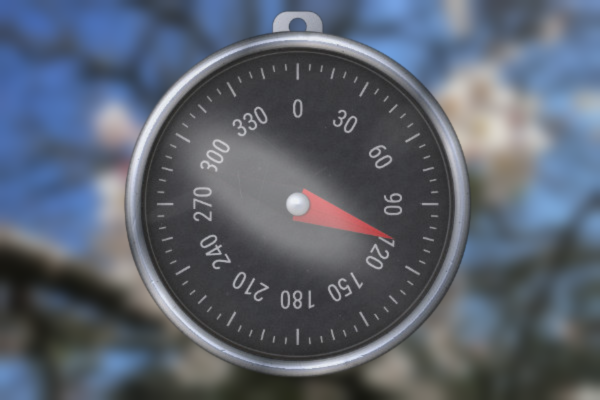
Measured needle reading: 110 °
